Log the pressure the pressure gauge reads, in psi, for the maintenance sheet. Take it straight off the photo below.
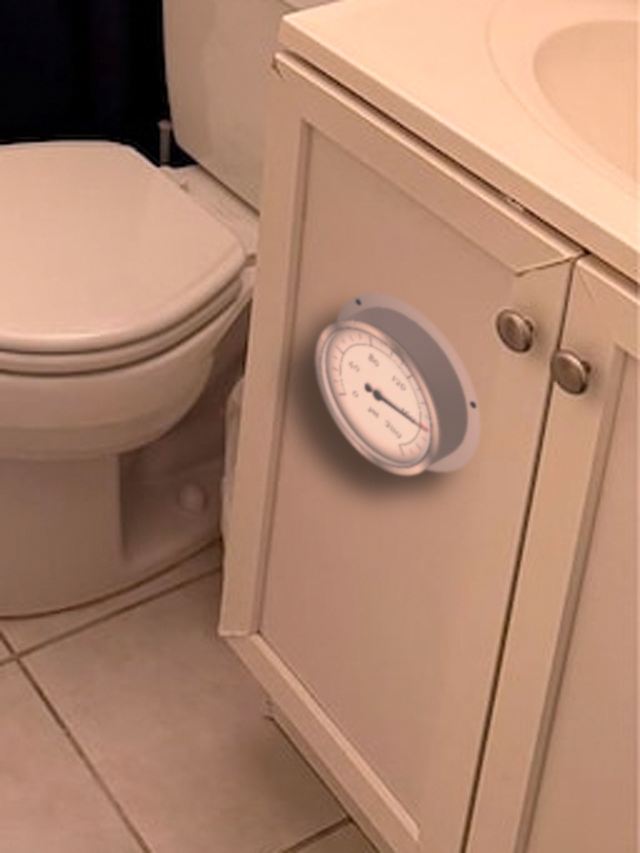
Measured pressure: 160 psi
